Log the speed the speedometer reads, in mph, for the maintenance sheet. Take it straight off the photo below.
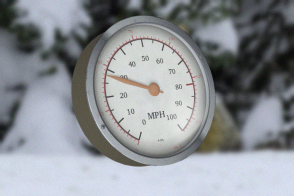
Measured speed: 27.5 mph
